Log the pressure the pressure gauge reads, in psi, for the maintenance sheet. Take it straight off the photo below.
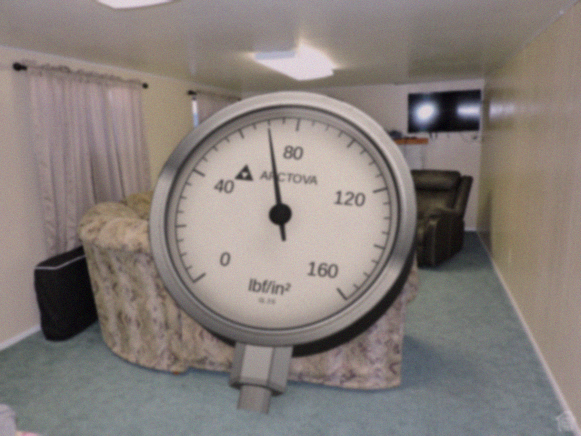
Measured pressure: 70 psi
